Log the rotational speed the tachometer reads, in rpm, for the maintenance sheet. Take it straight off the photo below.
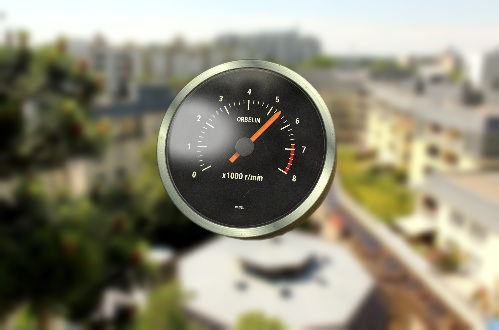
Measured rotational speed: 5400 rpm
